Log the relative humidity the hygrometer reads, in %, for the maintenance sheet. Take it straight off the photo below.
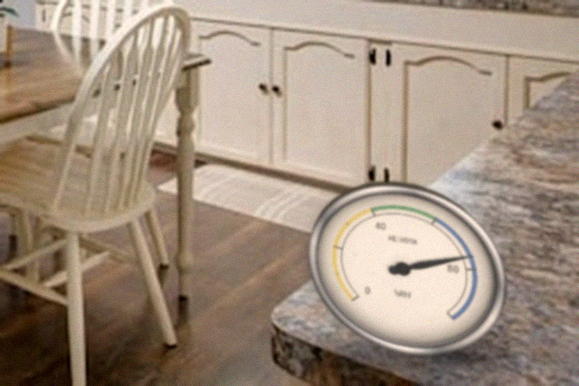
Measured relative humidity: 75 %
